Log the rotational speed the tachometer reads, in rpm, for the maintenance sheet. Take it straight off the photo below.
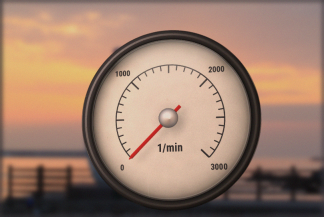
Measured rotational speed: 0 rpm
